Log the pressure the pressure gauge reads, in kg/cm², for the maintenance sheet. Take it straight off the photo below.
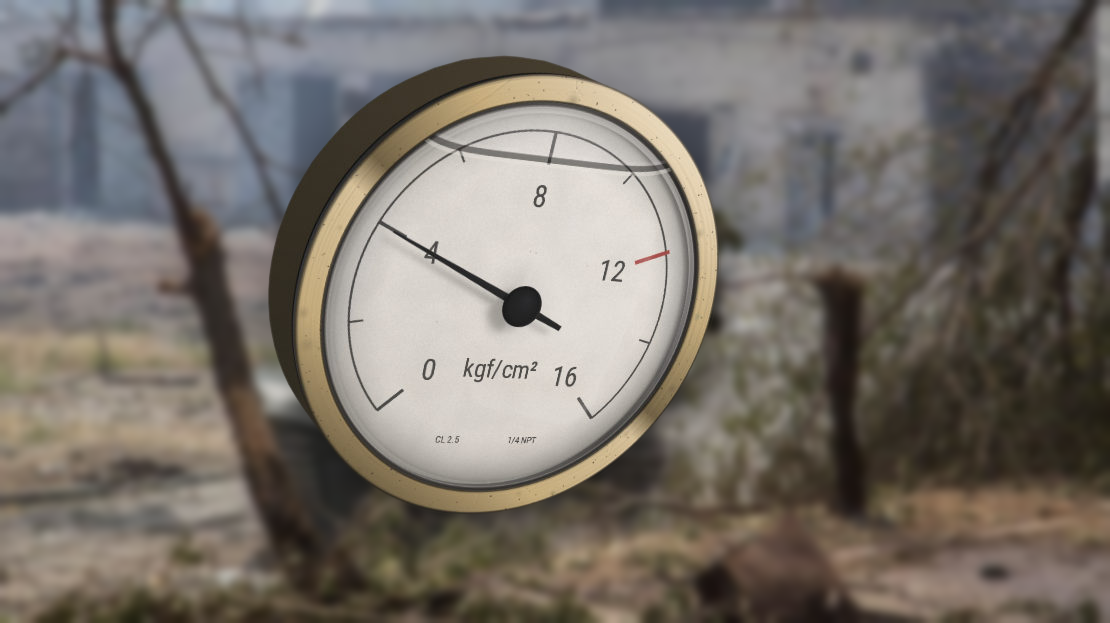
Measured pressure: 4 kg/cm²
